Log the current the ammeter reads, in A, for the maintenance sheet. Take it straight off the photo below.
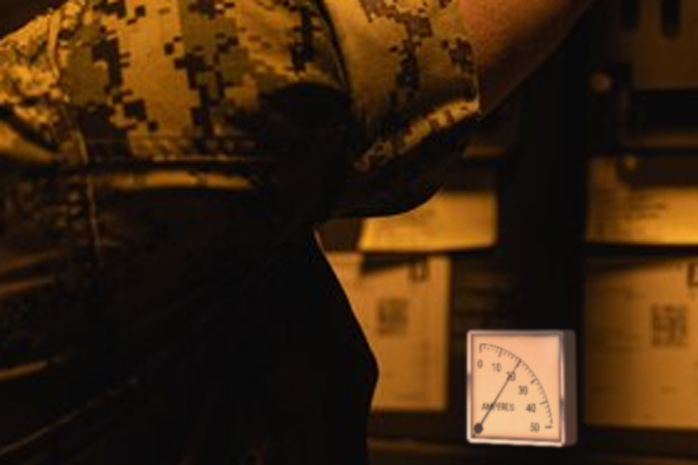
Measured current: 20 A
